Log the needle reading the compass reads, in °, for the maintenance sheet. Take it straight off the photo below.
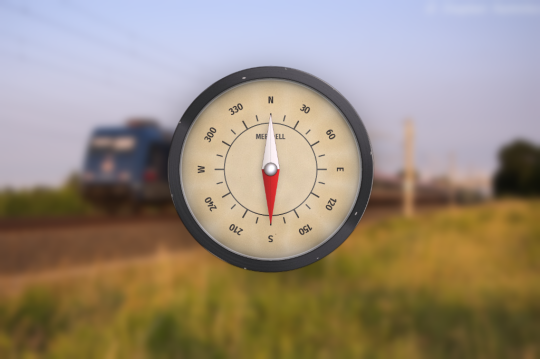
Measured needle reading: 180 °
